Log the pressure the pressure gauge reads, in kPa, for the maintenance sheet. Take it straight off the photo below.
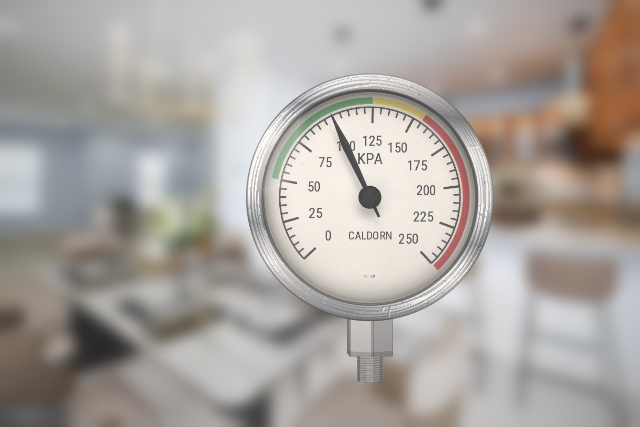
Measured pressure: 100 kPa
